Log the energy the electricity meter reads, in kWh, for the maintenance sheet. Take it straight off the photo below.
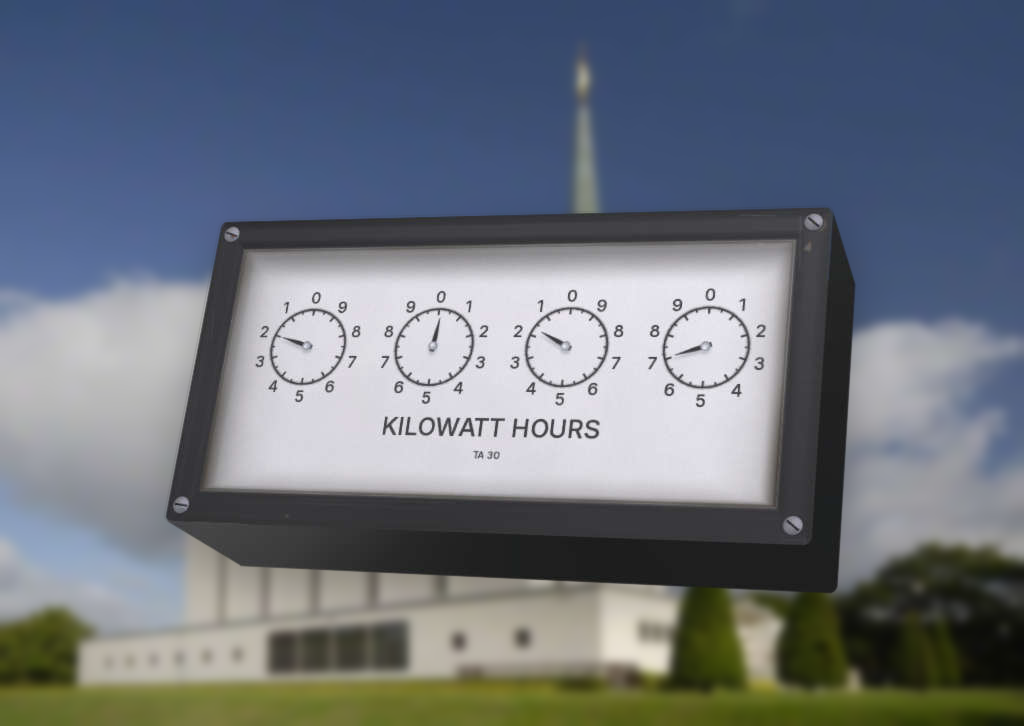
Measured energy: 2017 kWh
